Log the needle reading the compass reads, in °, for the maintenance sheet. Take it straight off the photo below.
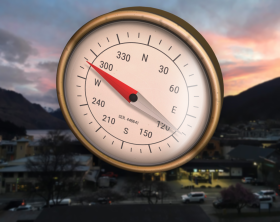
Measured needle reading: 290 °
